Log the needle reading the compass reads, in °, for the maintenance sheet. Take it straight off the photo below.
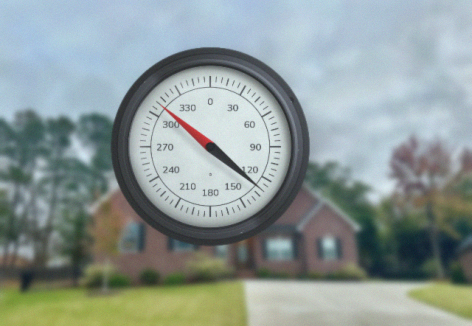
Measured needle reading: 310 °
